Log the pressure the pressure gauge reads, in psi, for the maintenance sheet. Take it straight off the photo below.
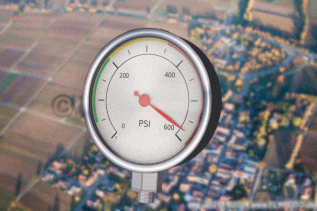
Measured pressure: 575 psi
